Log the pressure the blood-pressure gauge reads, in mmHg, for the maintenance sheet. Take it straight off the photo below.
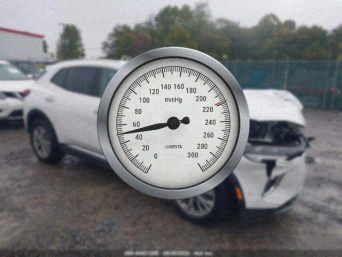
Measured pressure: 50 mmHg
